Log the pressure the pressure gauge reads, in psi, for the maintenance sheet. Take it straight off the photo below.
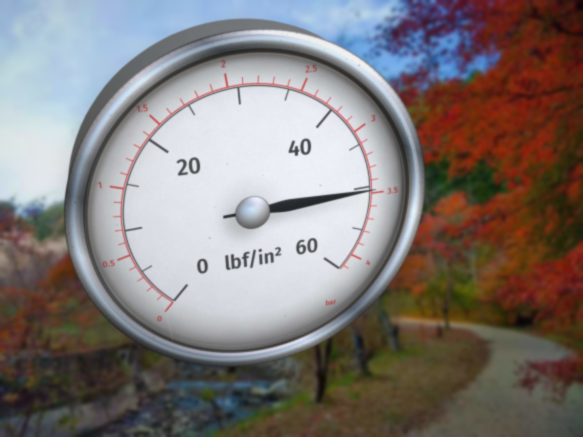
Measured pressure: 50 psi
